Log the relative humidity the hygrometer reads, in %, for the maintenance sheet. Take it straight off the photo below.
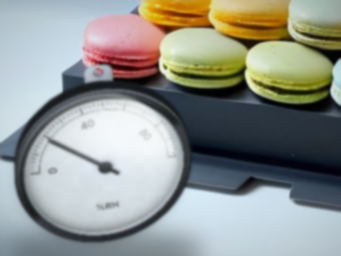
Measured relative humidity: 20 %
